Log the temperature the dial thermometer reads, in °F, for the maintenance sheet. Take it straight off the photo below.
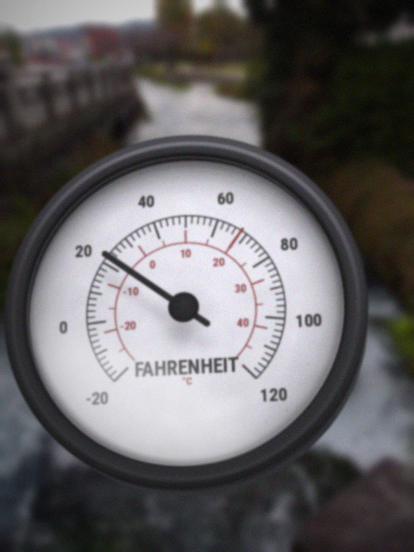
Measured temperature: 22 °F
